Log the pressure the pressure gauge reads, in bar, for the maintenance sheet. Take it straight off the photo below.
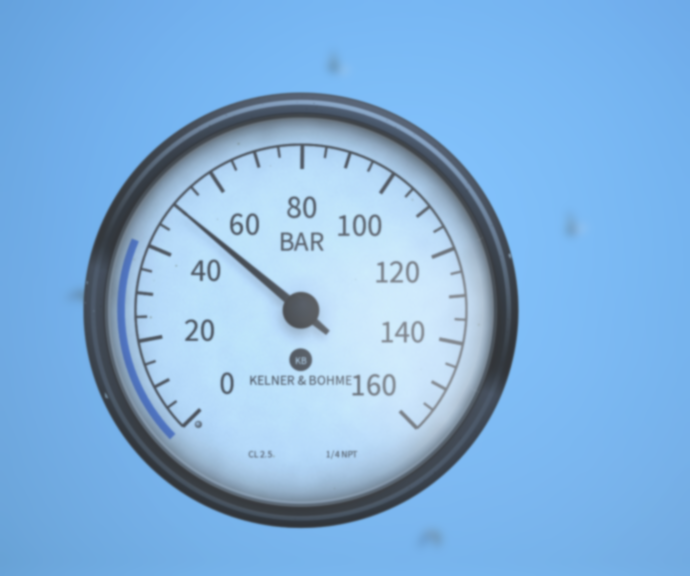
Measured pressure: 50 bar
